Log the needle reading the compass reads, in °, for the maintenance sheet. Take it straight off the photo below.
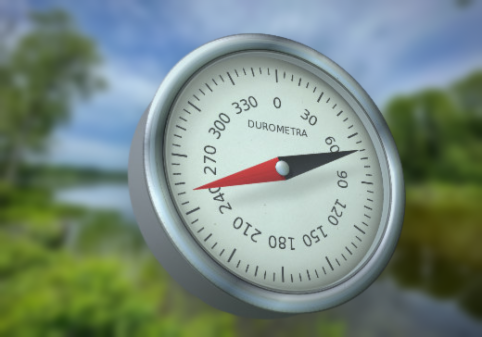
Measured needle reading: 250 °
